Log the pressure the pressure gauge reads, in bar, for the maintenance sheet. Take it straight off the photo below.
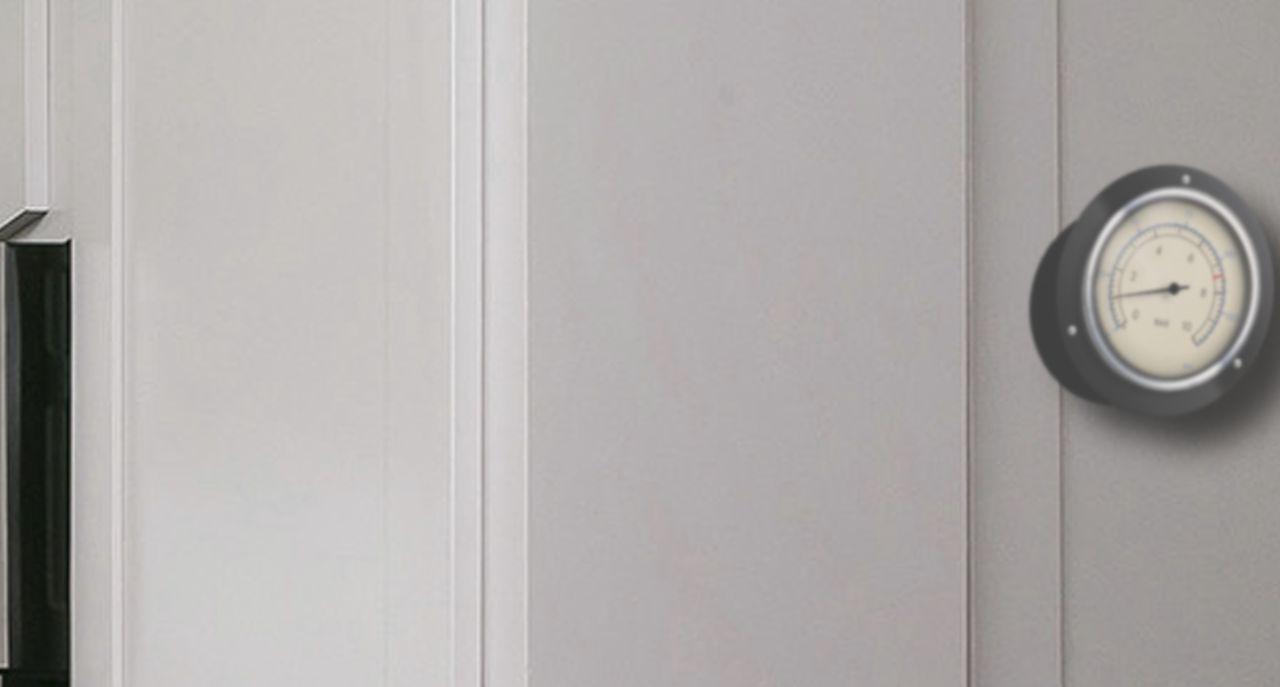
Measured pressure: 1 bar
